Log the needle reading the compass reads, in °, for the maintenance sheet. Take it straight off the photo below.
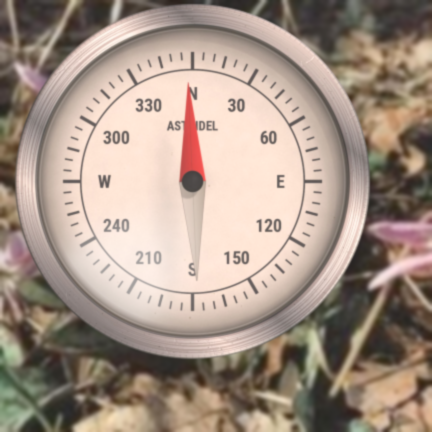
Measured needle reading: 357.5 °
